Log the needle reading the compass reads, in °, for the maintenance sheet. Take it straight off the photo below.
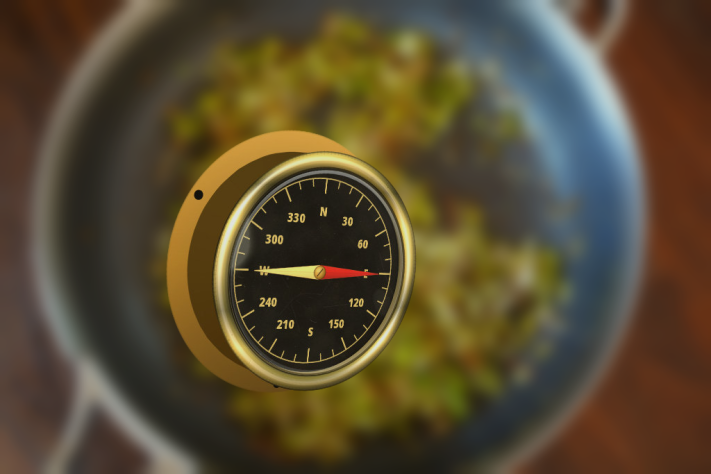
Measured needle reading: 90 °
